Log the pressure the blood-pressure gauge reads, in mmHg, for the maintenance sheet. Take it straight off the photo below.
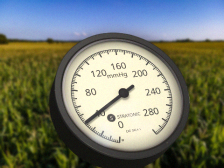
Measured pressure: 40 mmHg
